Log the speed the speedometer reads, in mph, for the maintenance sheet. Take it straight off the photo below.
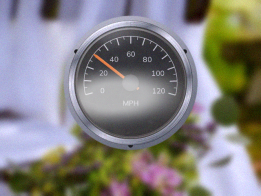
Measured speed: 30 mph
